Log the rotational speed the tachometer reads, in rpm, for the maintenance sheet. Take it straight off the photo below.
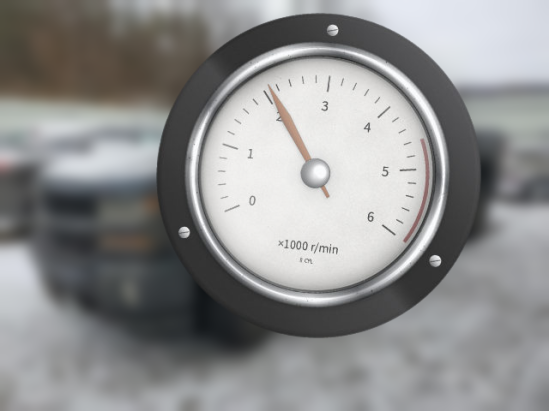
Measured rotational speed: 2100 rpm
